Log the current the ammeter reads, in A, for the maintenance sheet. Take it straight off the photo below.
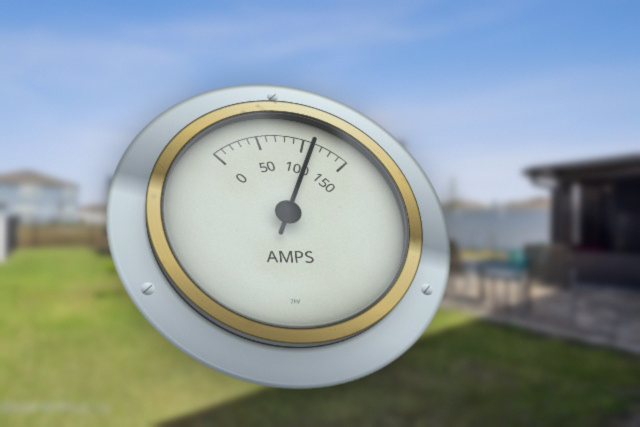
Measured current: 110 A
